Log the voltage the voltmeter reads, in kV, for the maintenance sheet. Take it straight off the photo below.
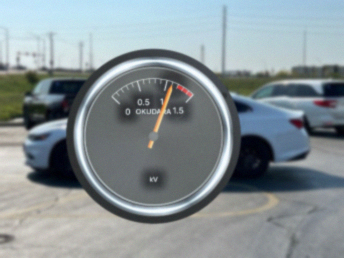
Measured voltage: 1.1 kV
